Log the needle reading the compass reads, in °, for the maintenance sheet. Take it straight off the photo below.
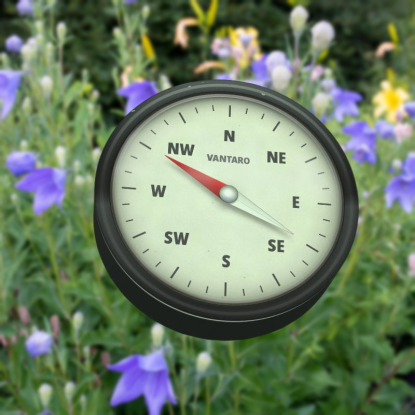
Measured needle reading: 300 °
